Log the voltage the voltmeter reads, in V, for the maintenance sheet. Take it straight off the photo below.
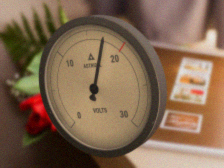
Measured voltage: 17.5 V
